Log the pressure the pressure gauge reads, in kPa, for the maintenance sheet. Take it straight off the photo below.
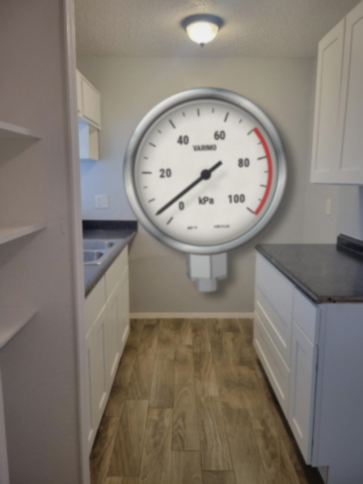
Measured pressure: 5 kPa
